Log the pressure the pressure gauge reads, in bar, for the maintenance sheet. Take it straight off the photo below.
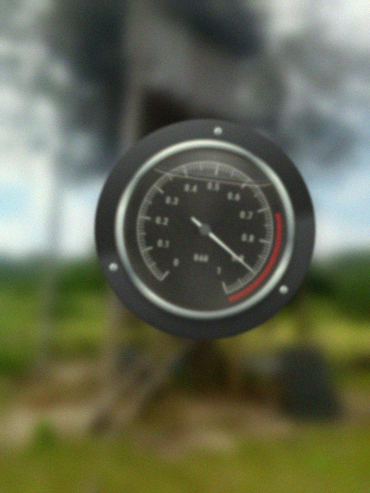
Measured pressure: 0.9 bar
